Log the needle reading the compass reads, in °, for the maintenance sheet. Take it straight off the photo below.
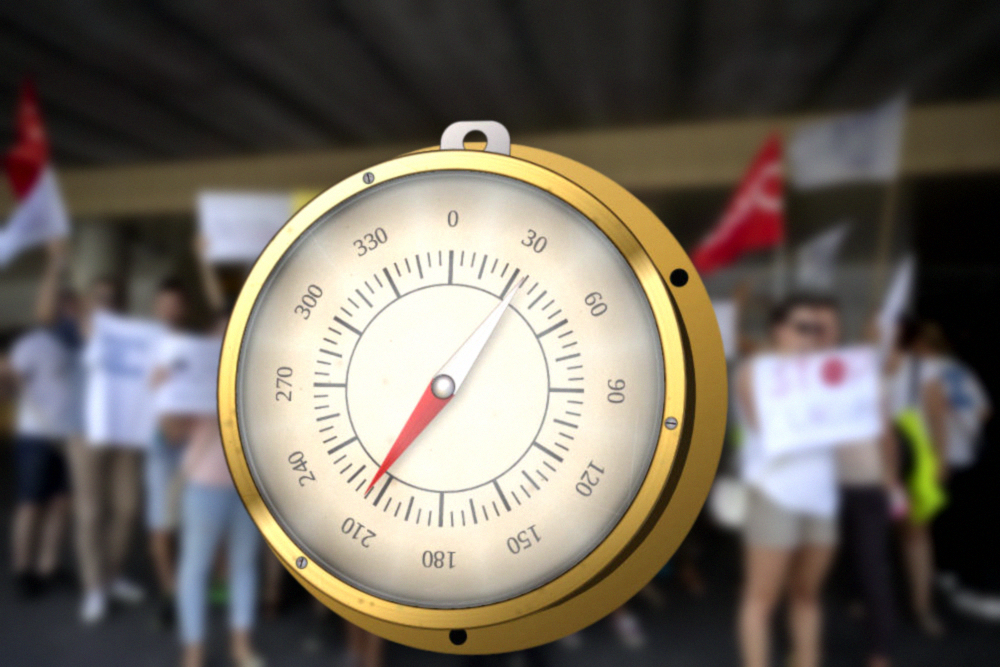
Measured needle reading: 215 °
